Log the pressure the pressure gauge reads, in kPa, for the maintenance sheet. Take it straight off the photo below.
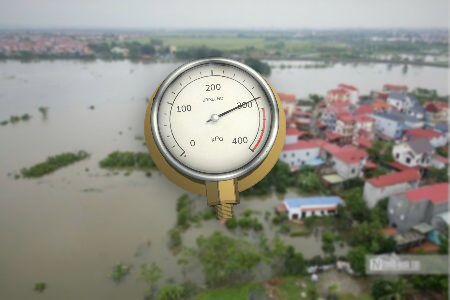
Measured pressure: 300 kPa
